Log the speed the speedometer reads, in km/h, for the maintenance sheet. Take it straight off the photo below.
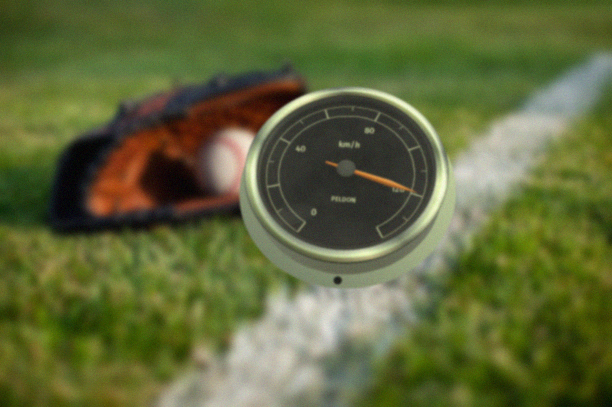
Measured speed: 120 km/h
